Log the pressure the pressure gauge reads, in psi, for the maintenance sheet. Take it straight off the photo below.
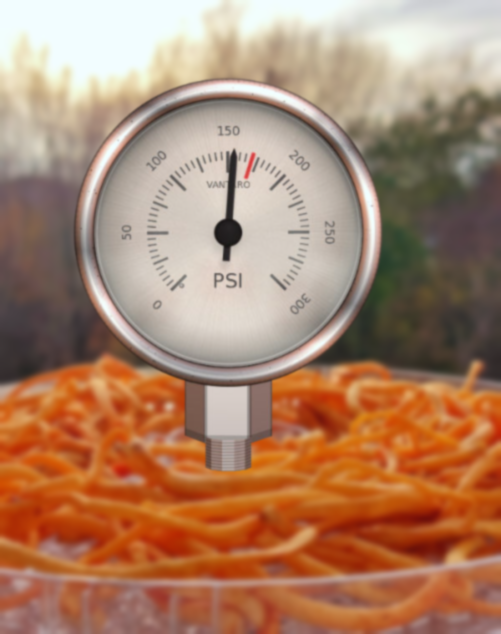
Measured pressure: 155 psi
